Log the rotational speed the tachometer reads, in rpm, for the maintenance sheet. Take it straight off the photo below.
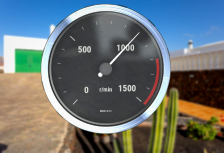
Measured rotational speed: 1000 rpm
